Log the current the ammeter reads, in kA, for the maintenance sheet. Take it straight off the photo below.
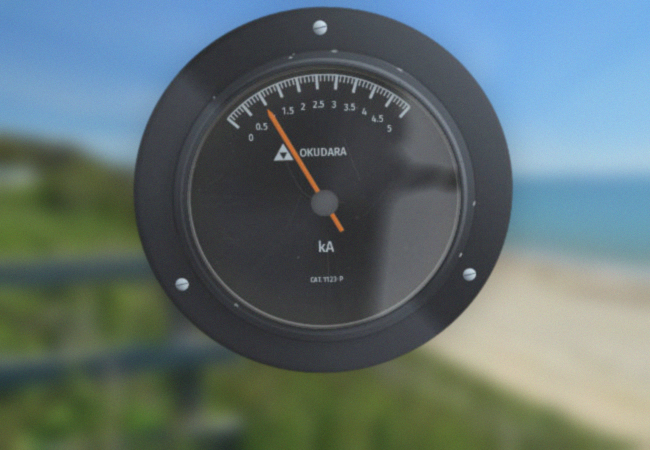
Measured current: 1 kA
